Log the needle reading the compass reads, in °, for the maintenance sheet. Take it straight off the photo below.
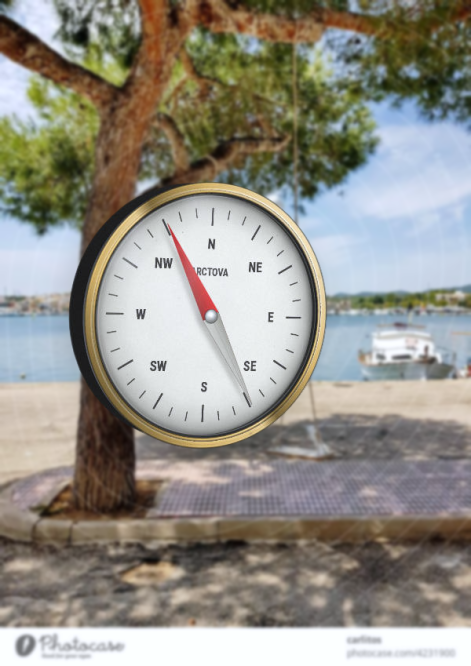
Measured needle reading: 330 °
